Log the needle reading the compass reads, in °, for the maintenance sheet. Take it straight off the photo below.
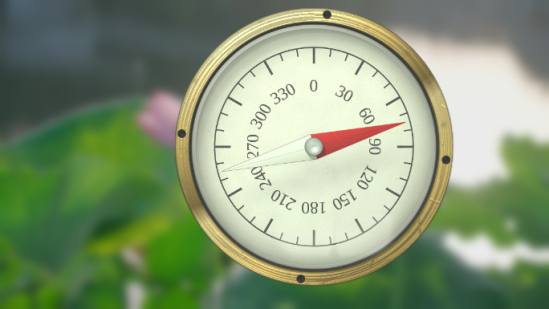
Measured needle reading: 75 °
